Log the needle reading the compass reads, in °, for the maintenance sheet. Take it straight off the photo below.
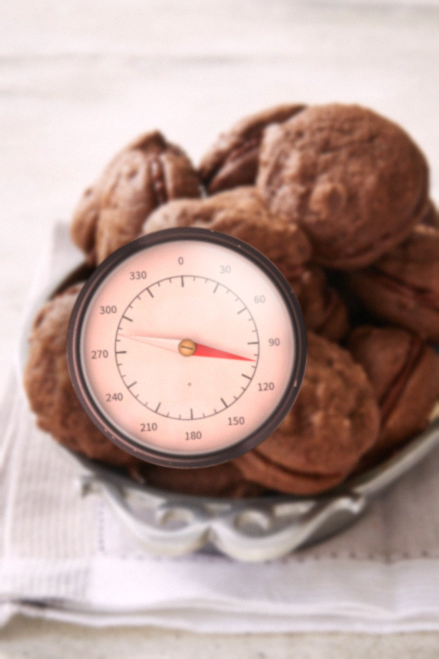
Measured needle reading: 105 °
